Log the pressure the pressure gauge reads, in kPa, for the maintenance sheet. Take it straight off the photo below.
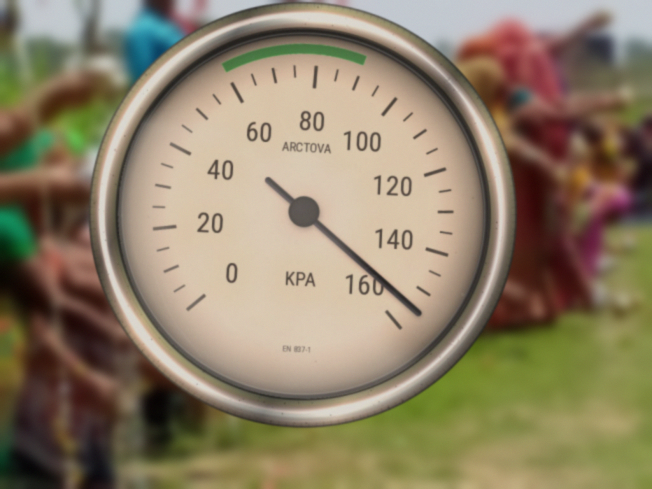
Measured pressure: 155 kPa
